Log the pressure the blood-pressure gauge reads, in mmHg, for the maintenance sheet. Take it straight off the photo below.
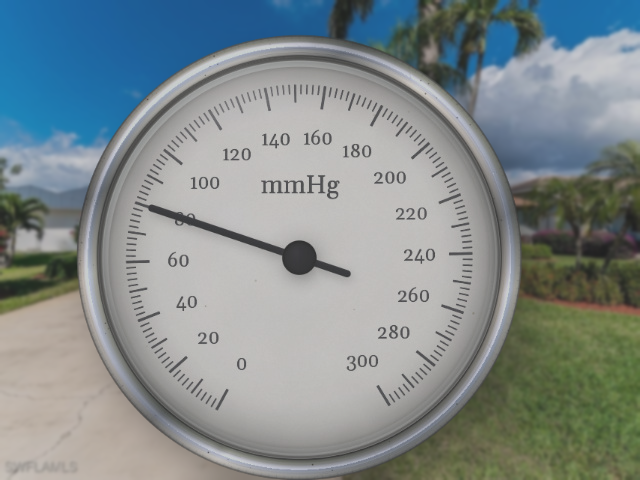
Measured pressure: 80 mmHg
